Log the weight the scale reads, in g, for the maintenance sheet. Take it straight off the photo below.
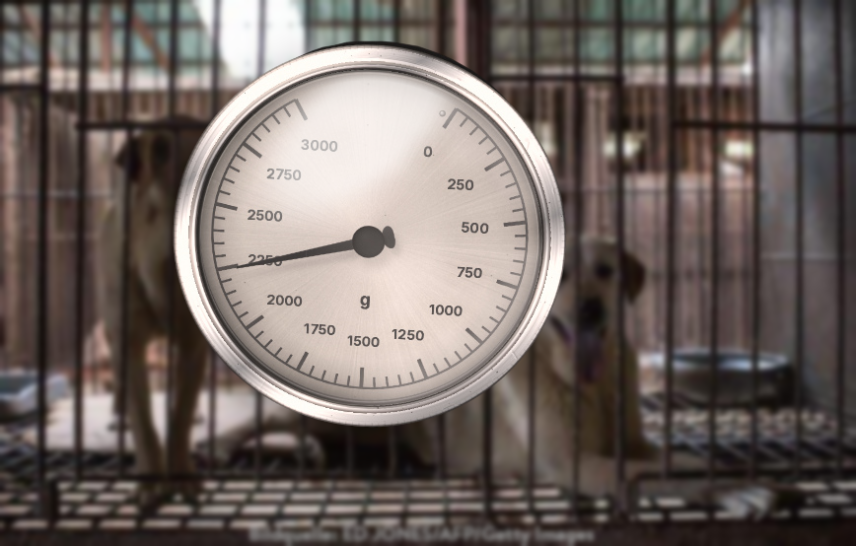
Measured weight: 2250 g
